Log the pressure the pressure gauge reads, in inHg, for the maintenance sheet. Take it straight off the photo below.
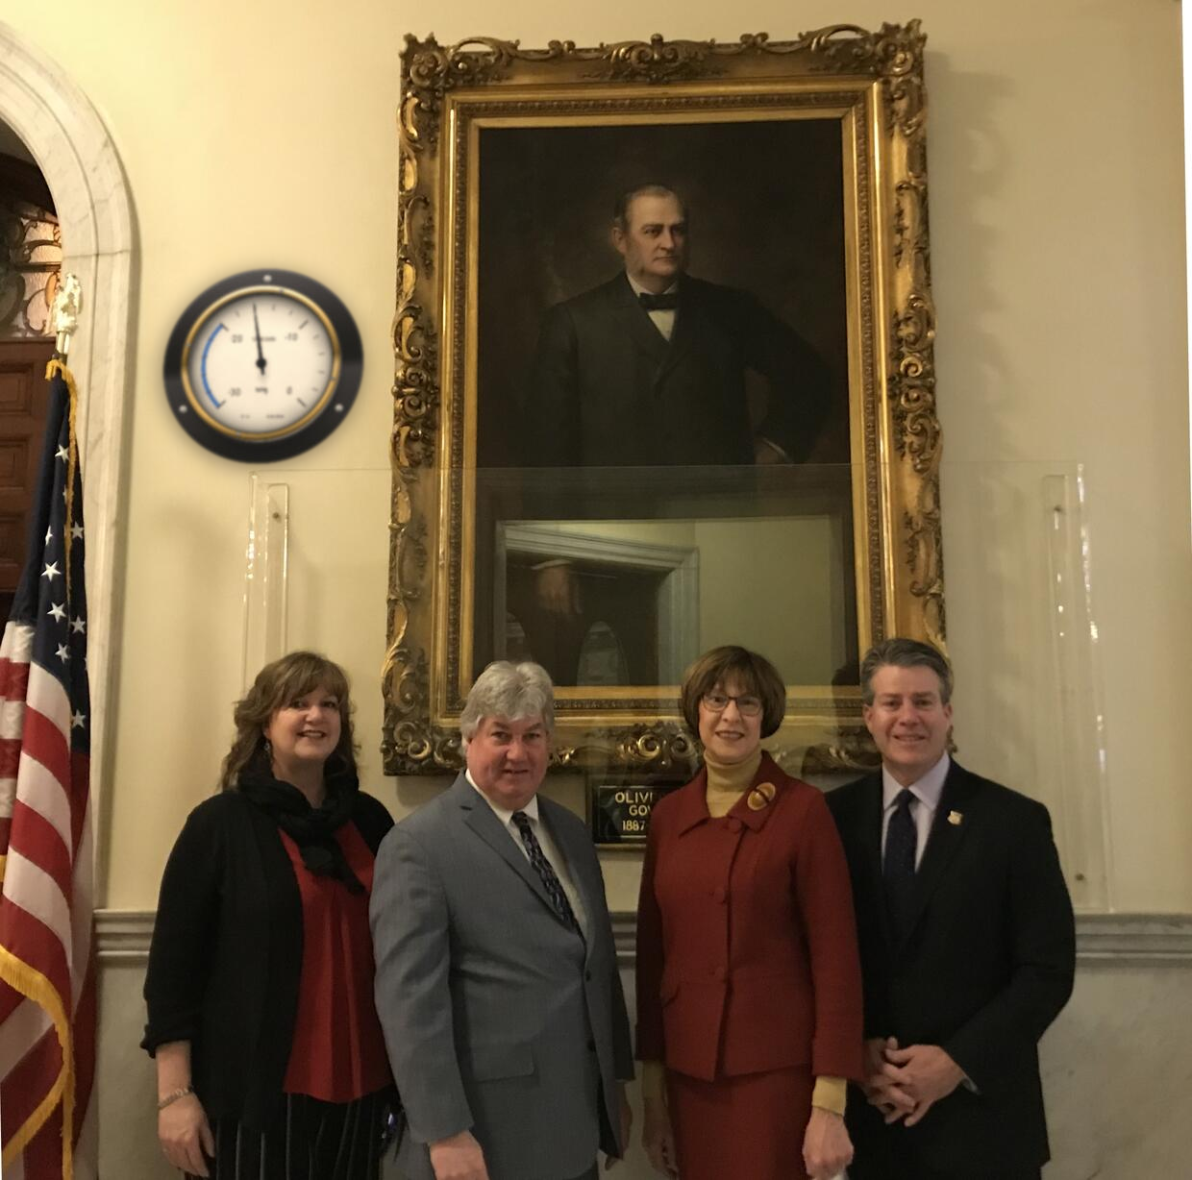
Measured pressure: -16 inHg
